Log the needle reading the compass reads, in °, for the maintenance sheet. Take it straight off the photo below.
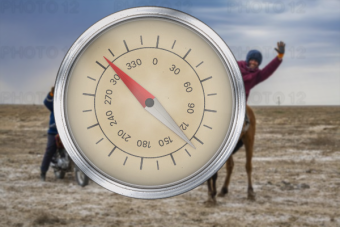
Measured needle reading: 307.5 °
